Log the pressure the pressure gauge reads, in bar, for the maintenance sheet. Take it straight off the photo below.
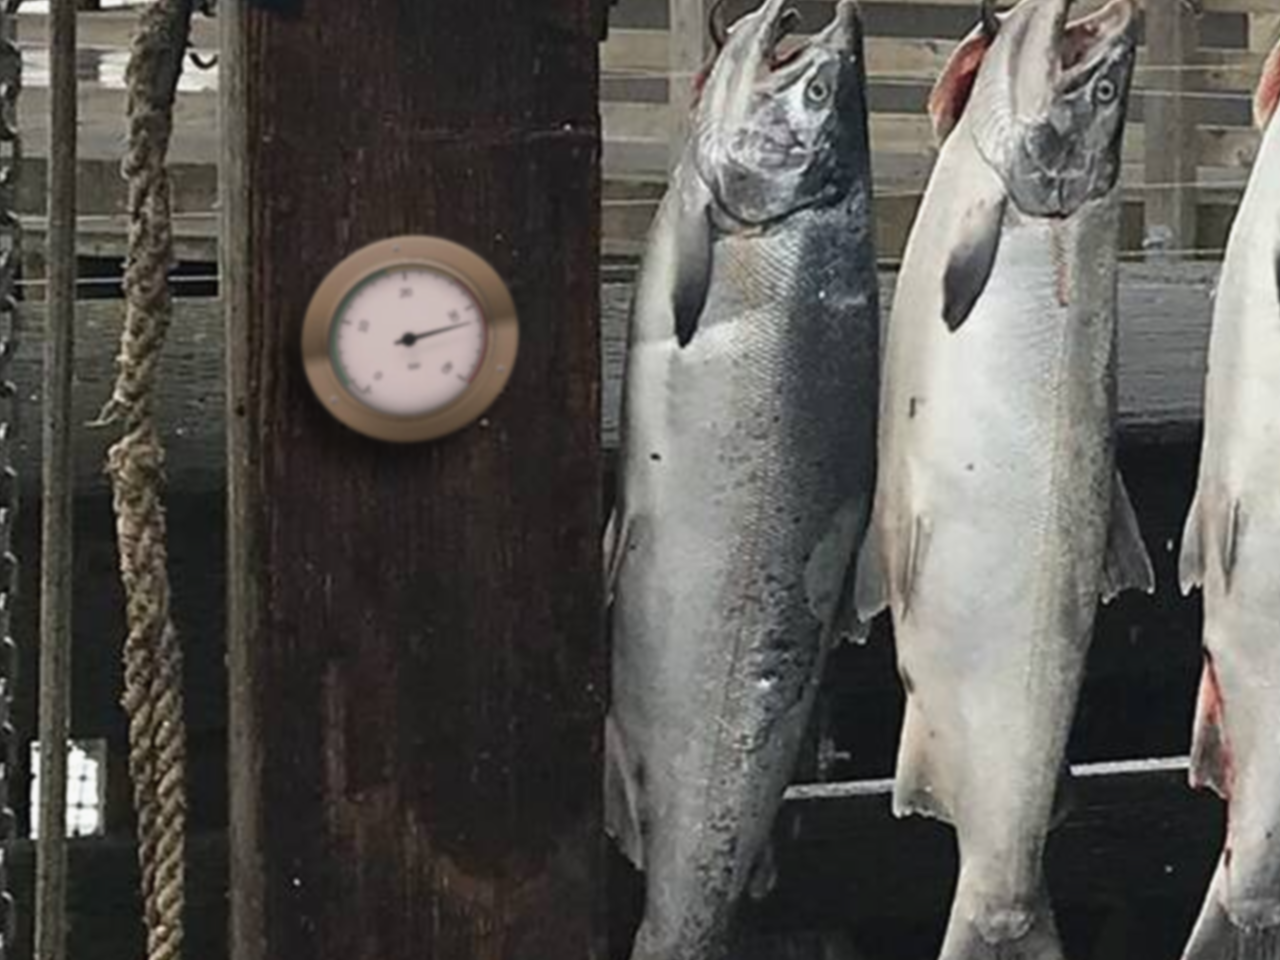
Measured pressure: 32 bar
